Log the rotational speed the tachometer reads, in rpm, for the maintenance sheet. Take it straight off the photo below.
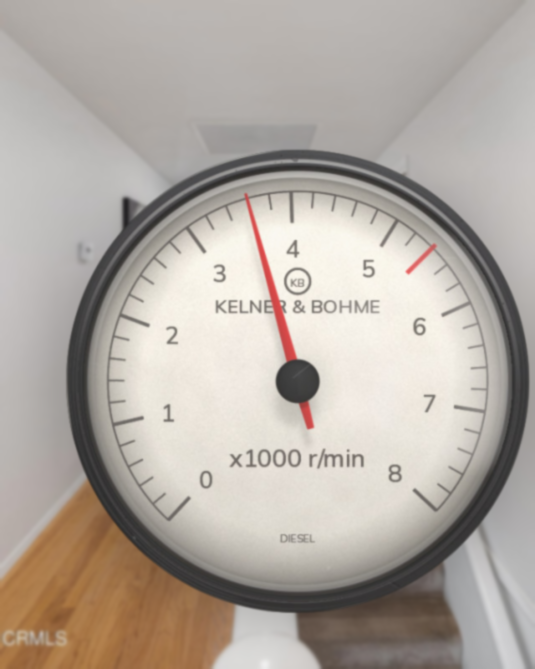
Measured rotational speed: 3600 rpm
